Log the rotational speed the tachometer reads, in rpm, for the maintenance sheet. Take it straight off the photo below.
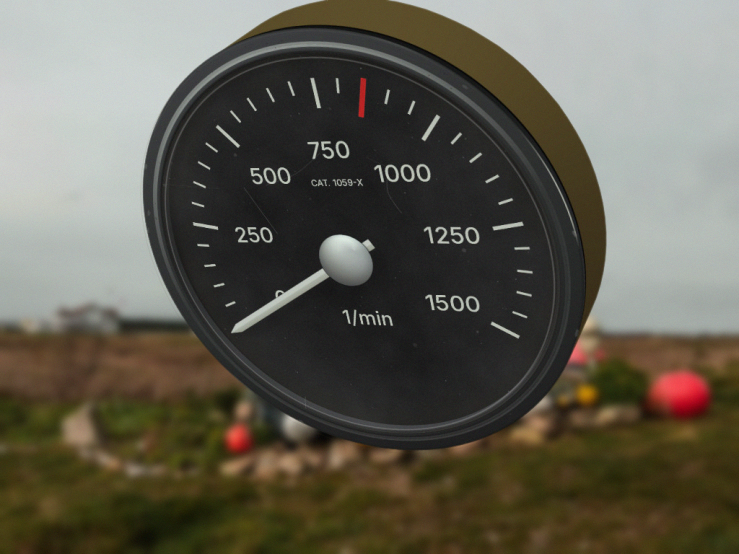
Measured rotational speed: 0 rpm
